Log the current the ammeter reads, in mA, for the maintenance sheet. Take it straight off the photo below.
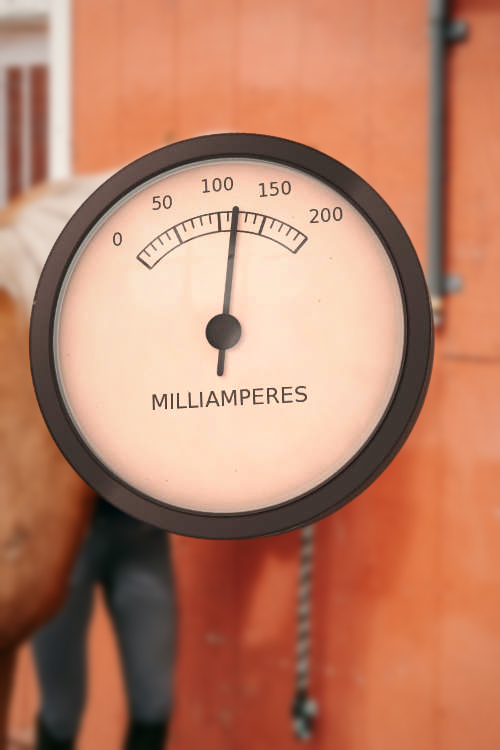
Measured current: 120 mA
